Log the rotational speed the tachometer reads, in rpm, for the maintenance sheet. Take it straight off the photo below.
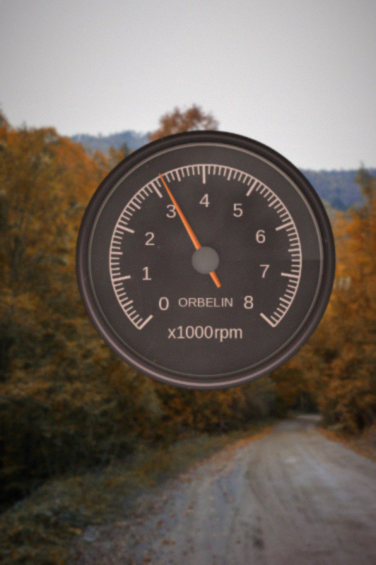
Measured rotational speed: 3200 rpm
